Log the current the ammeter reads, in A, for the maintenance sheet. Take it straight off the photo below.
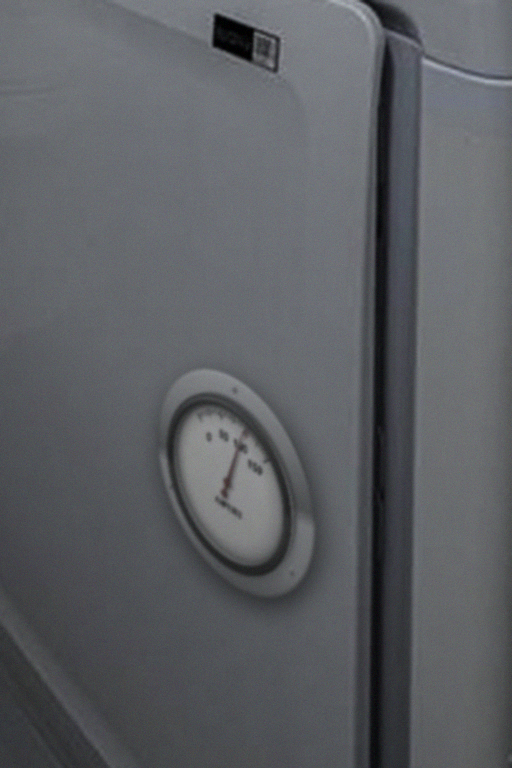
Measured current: 100 A
